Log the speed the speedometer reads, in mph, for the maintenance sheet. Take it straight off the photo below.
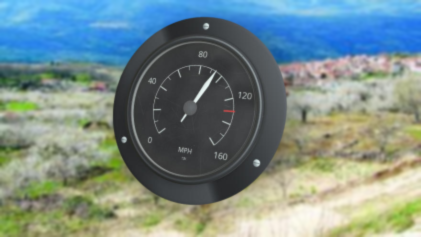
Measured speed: 95 mph
